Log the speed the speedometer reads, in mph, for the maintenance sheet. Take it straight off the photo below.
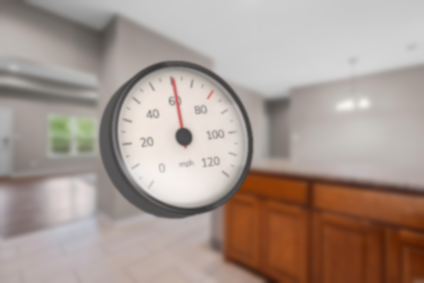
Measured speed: 60 mph
